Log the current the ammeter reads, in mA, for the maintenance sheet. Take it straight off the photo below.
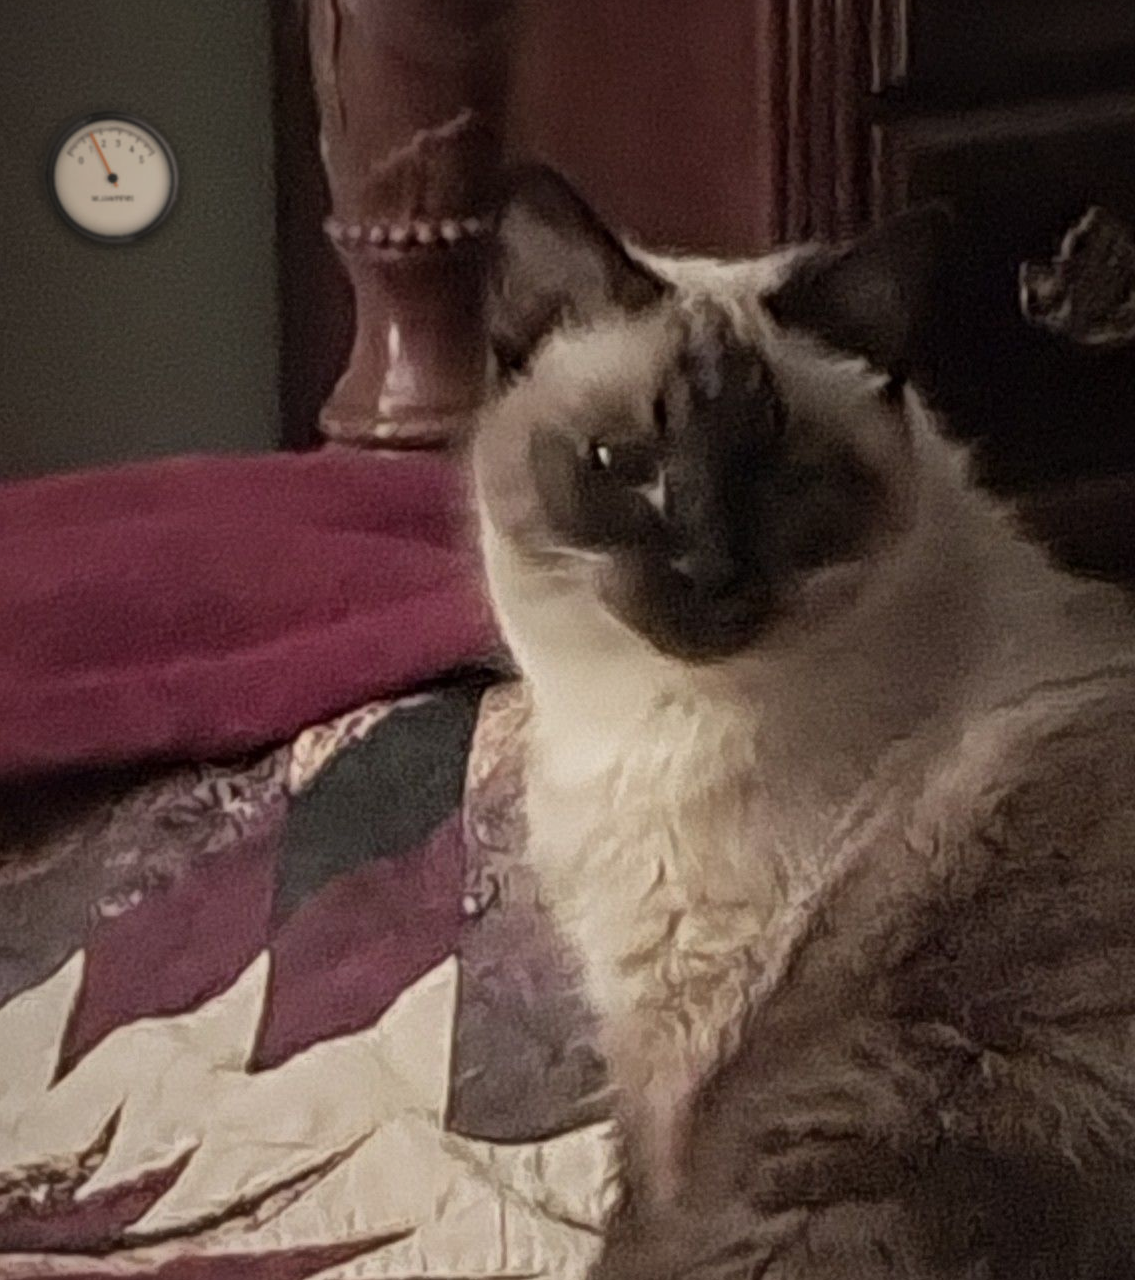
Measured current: 1.5 mA
